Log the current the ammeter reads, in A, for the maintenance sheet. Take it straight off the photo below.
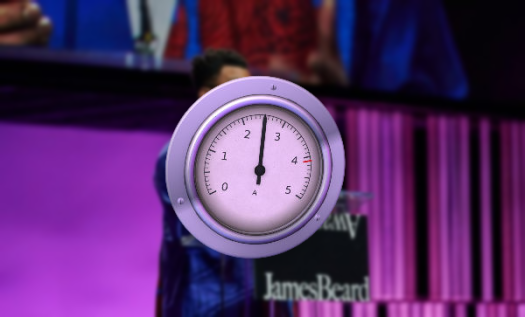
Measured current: 2.5 A
